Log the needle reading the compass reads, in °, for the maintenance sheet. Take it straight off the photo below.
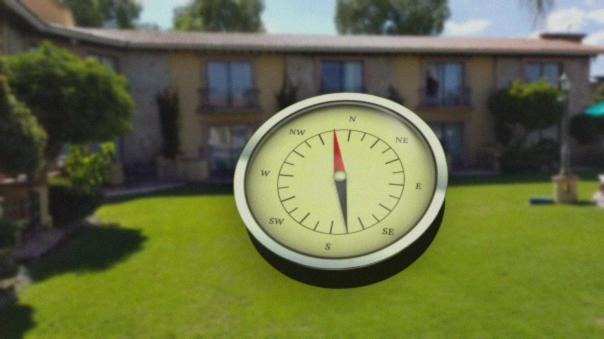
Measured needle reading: 345 °
